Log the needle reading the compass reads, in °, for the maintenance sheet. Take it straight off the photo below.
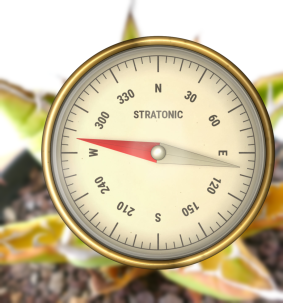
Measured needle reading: 280 °
